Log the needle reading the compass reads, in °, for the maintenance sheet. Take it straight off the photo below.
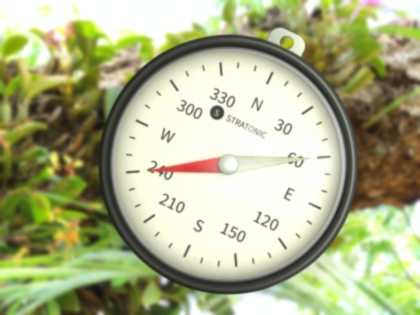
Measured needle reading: 240 °
